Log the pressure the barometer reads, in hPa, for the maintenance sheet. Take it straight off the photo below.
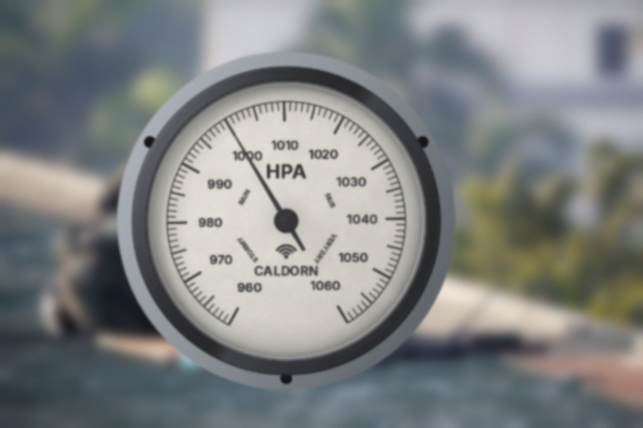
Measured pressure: 1000 hPa
